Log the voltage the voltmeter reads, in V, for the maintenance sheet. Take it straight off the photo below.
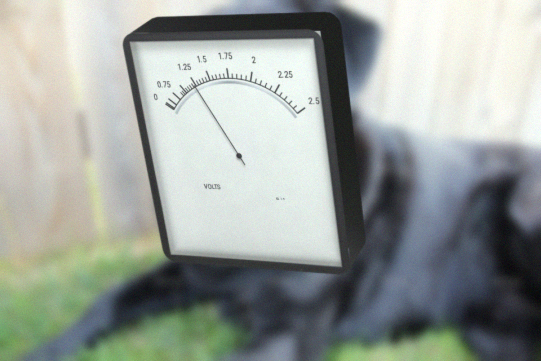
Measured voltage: 1.25 V
